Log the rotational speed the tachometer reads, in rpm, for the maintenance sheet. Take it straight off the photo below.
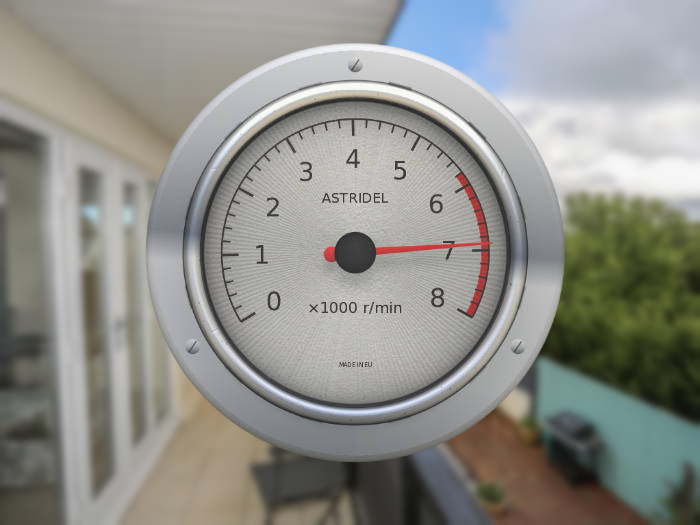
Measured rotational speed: 6900 rpm
